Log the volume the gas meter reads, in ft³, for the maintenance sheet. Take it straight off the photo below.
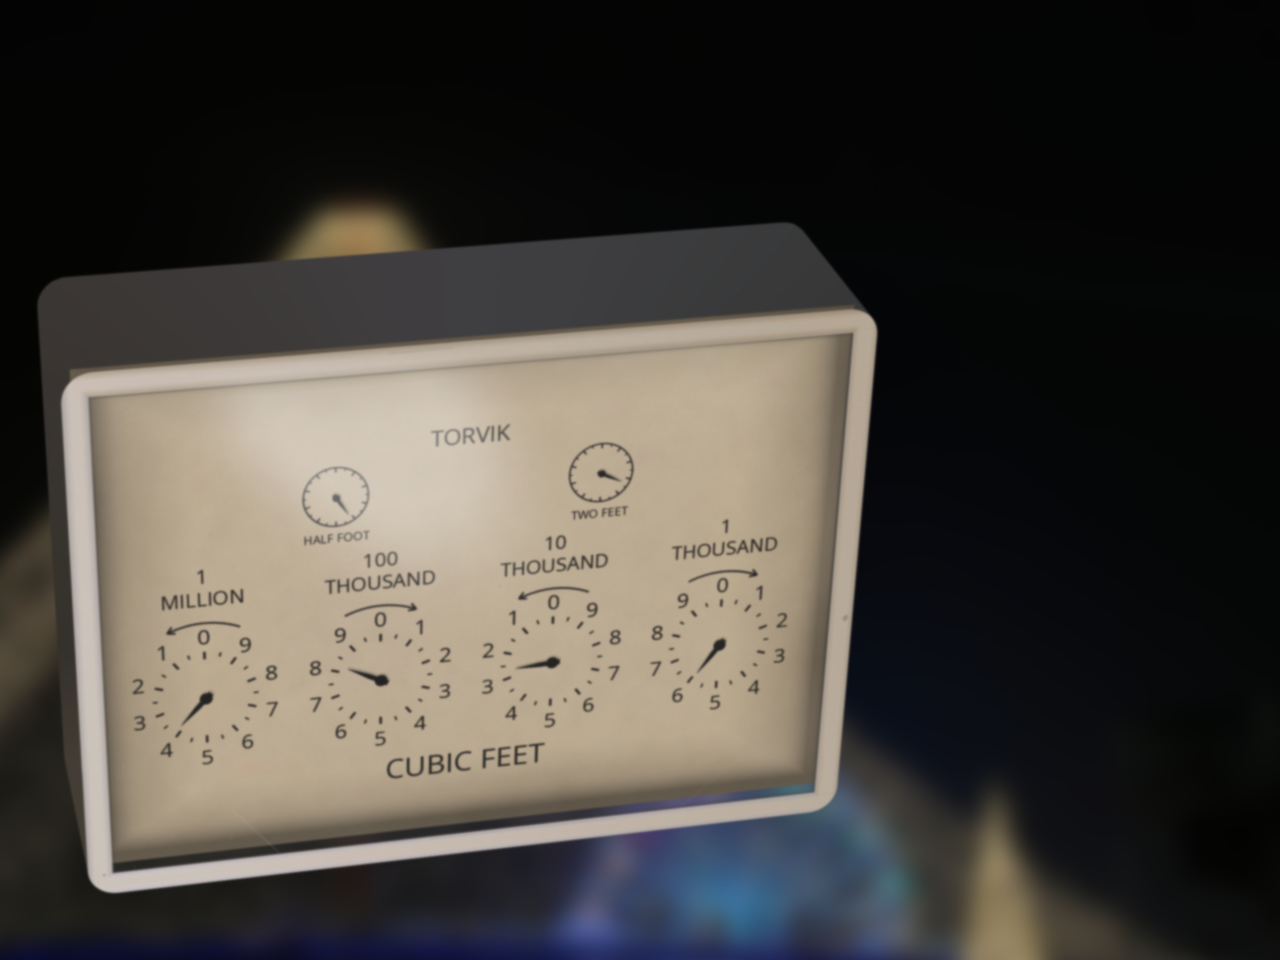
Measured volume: 382600 ft³
